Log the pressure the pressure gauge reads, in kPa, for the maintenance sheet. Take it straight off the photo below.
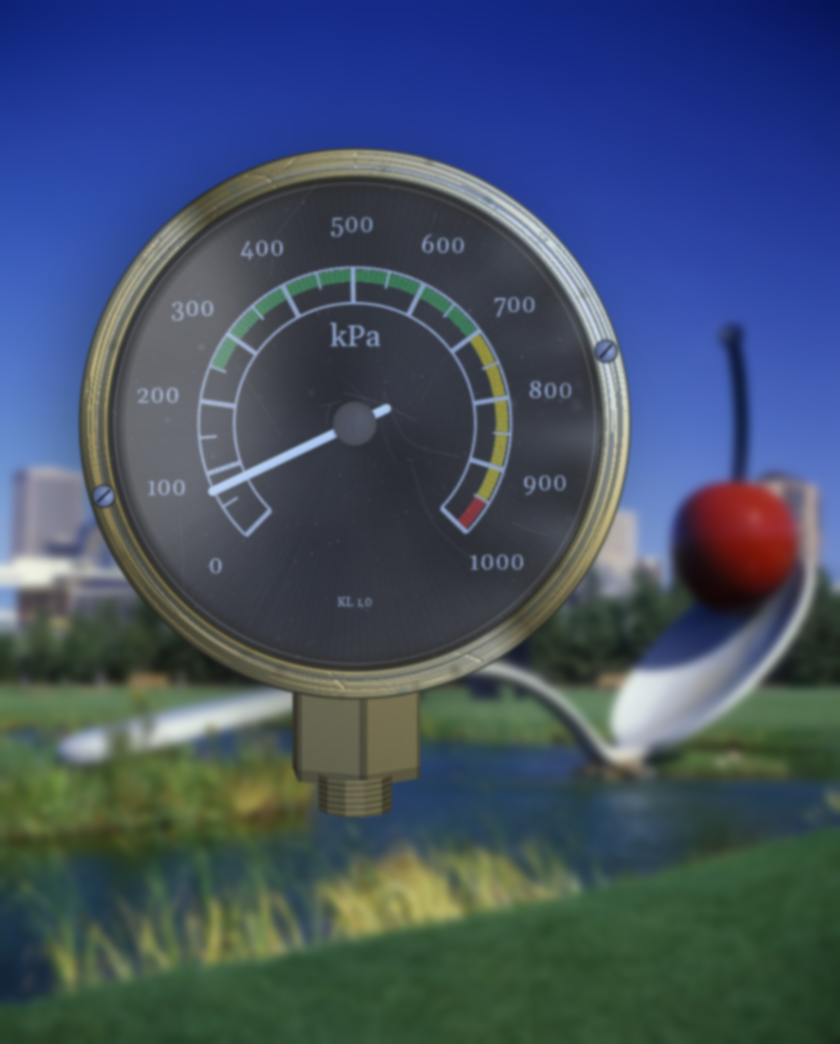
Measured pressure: 75 kPa
